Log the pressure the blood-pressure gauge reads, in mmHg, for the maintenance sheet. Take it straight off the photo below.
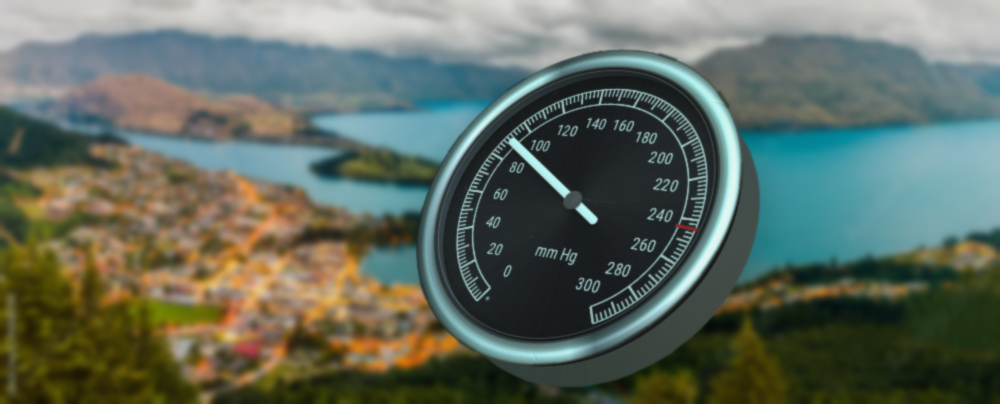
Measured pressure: 90 mmHg
